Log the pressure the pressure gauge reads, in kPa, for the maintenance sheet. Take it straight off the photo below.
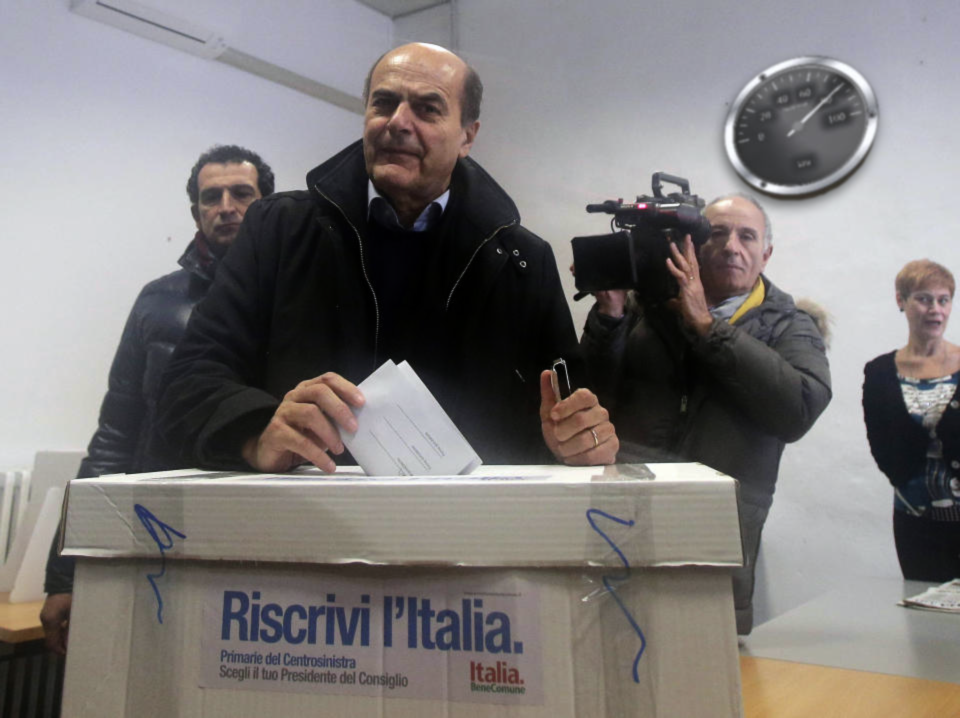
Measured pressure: 80 kPa
